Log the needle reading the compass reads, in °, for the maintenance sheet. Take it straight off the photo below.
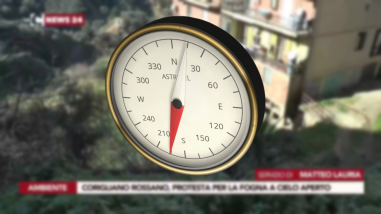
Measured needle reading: 195 °
